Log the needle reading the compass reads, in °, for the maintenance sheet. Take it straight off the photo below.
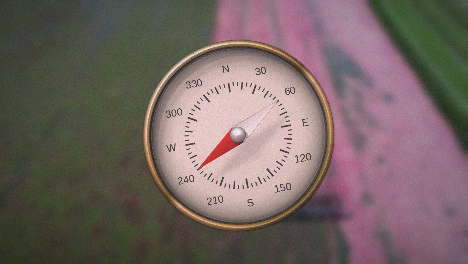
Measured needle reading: 240 °
